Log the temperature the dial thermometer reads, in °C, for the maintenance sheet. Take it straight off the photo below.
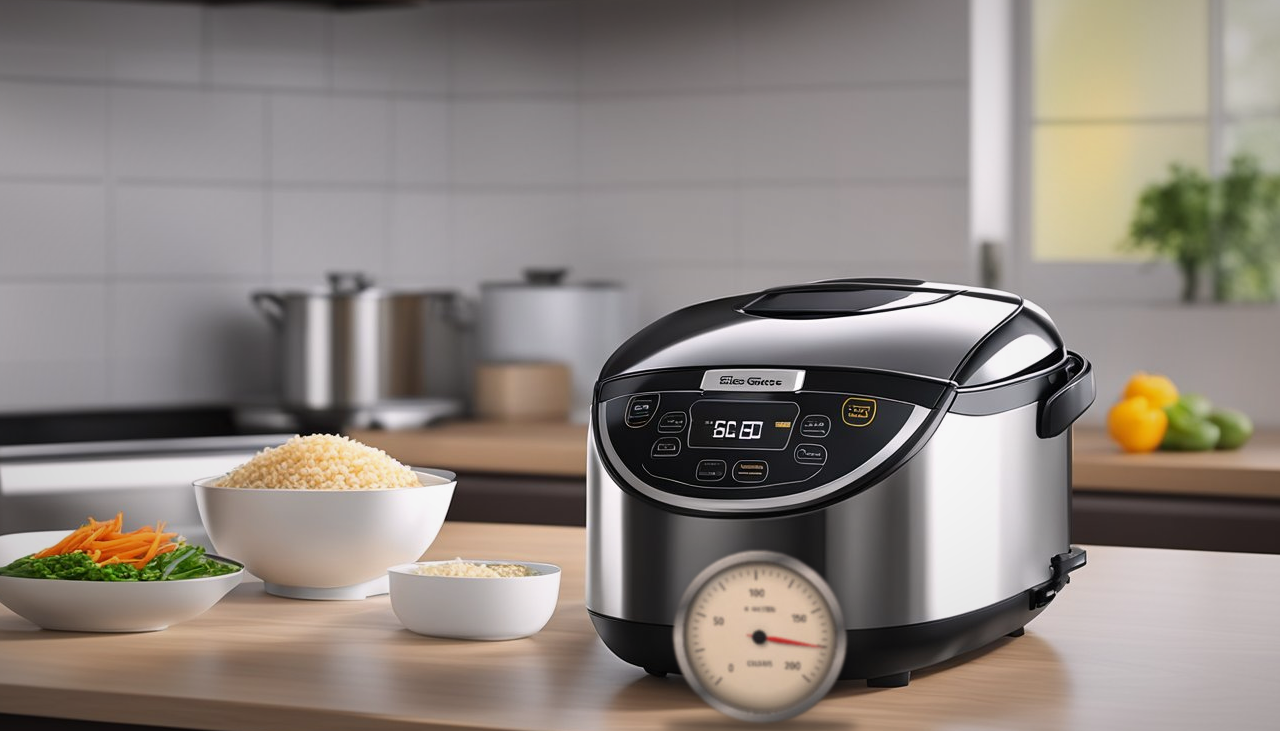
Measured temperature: 175 °C
